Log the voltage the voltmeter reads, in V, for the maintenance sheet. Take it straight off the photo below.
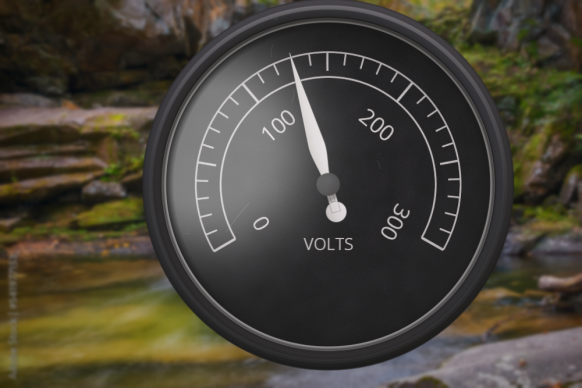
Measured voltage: 130 V
